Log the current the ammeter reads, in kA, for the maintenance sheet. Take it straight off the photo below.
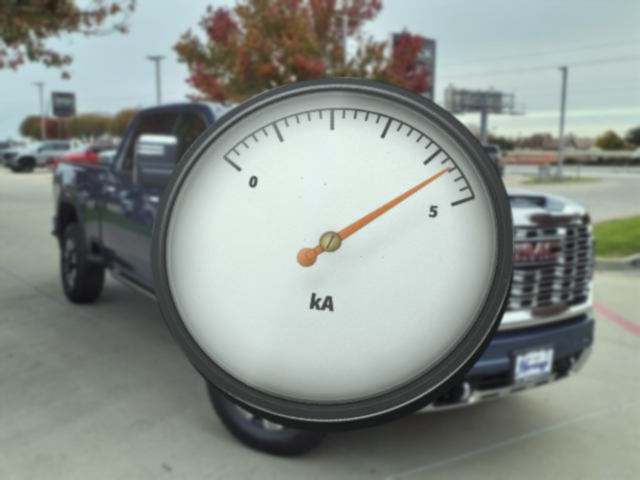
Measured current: 4.4 kA
